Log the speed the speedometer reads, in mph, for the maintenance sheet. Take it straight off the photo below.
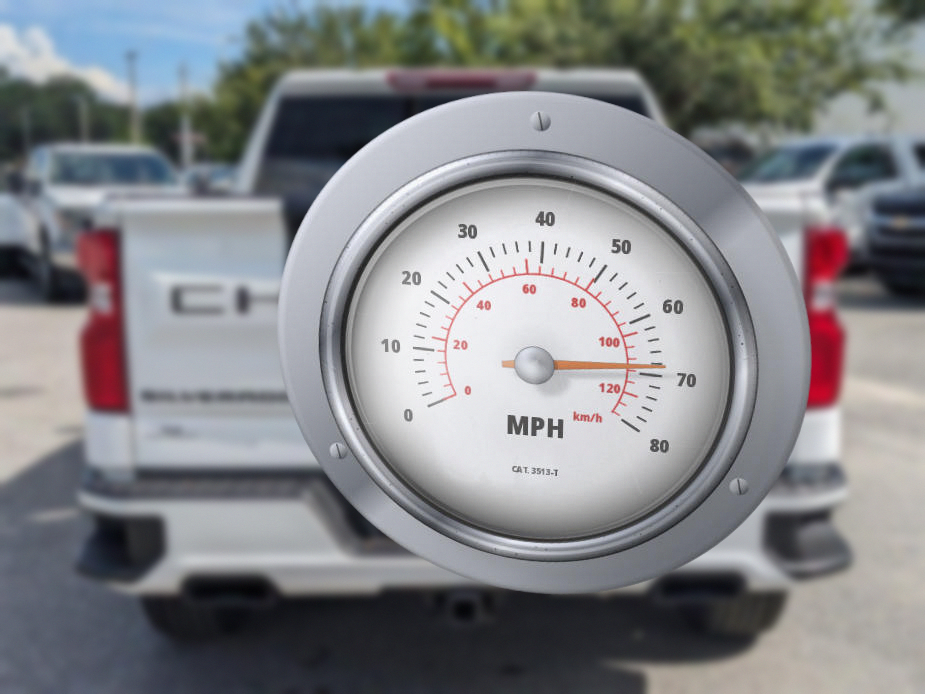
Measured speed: 68 mph
